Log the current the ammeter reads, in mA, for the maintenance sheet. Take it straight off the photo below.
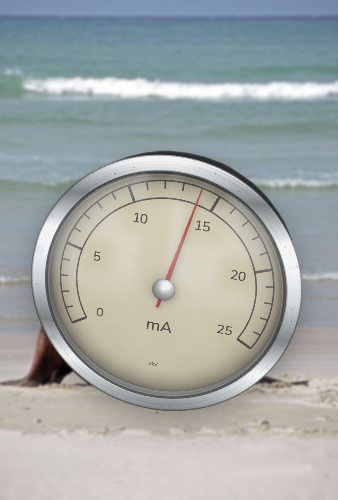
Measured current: 14 mA
